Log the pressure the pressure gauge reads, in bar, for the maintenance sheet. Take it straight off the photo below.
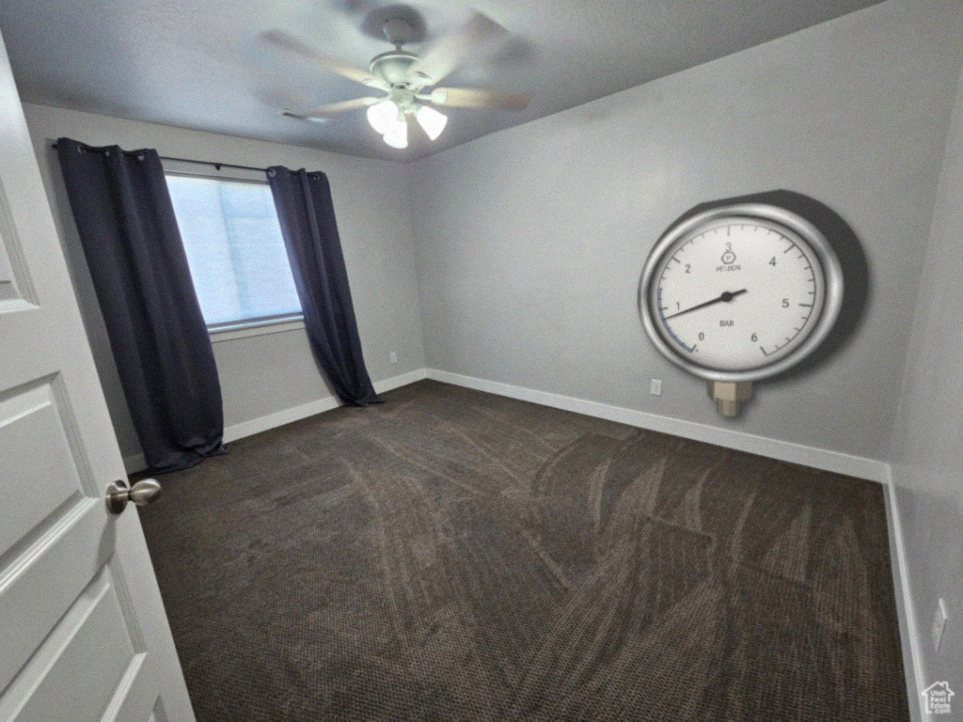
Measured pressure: 0.8 bar
